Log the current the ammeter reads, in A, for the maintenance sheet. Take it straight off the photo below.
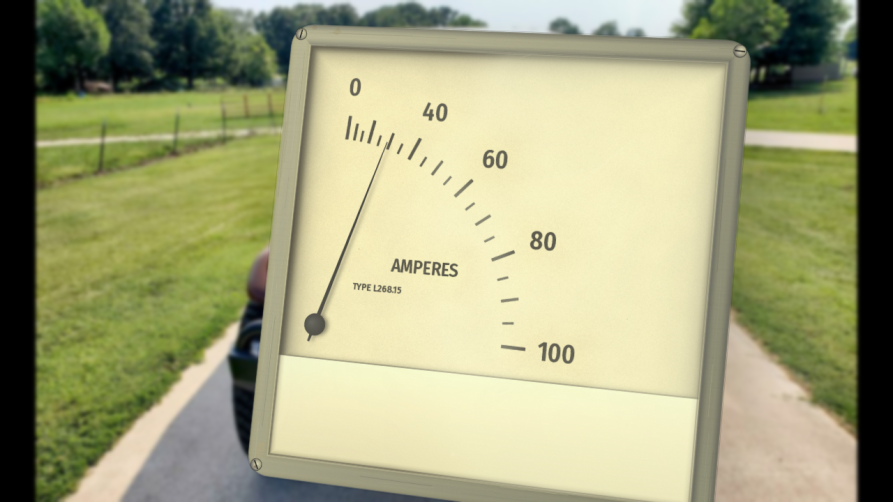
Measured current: 30 A
